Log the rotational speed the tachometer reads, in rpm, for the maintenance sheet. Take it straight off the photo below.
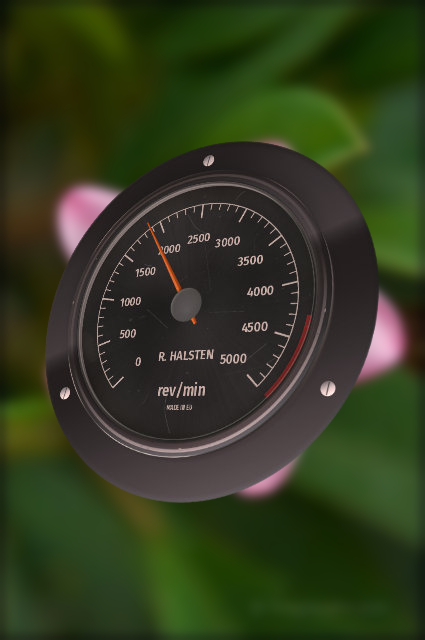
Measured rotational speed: 1900 rpm
